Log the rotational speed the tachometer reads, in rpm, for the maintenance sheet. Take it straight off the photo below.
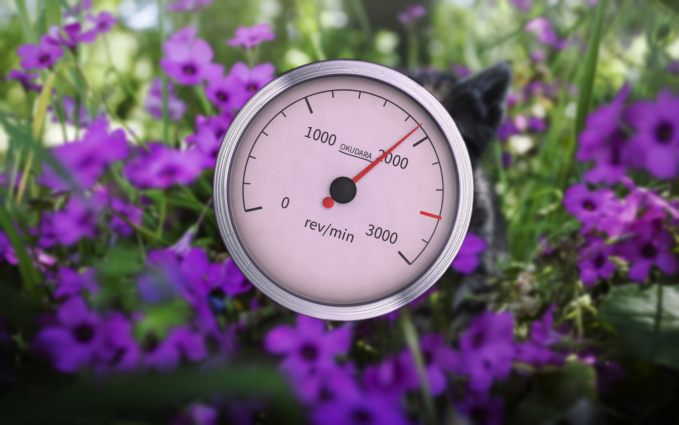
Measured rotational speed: 1900 rpm
